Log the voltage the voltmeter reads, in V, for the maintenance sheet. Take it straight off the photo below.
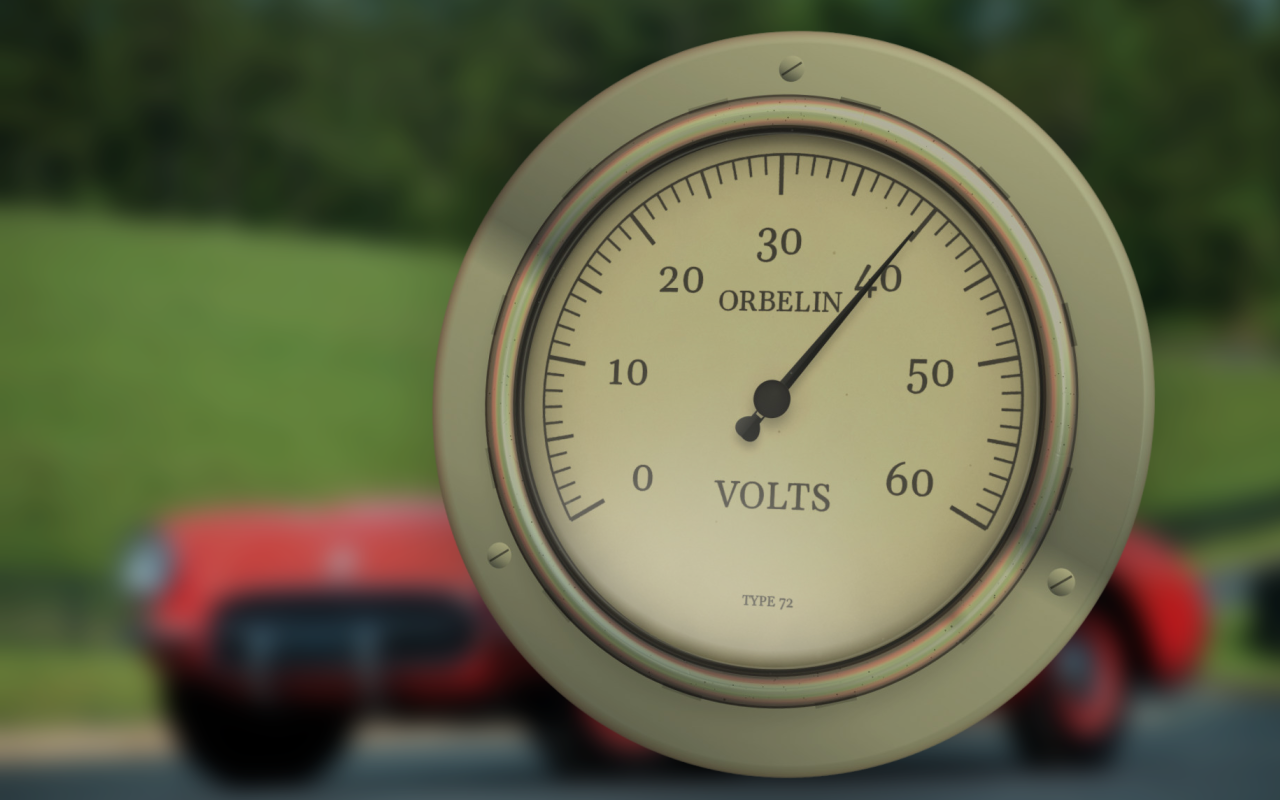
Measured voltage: 40 V
